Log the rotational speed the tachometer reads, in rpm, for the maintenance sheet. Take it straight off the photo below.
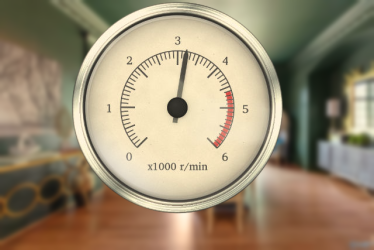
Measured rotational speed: 3200 rpm
